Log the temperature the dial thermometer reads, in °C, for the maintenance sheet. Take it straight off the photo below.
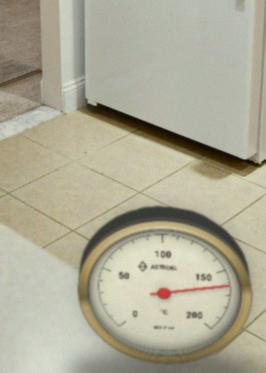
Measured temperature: 160 °C
